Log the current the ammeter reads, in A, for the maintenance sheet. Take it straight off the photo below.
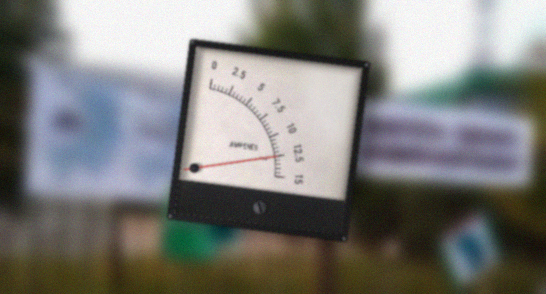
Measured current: 12.5 A
